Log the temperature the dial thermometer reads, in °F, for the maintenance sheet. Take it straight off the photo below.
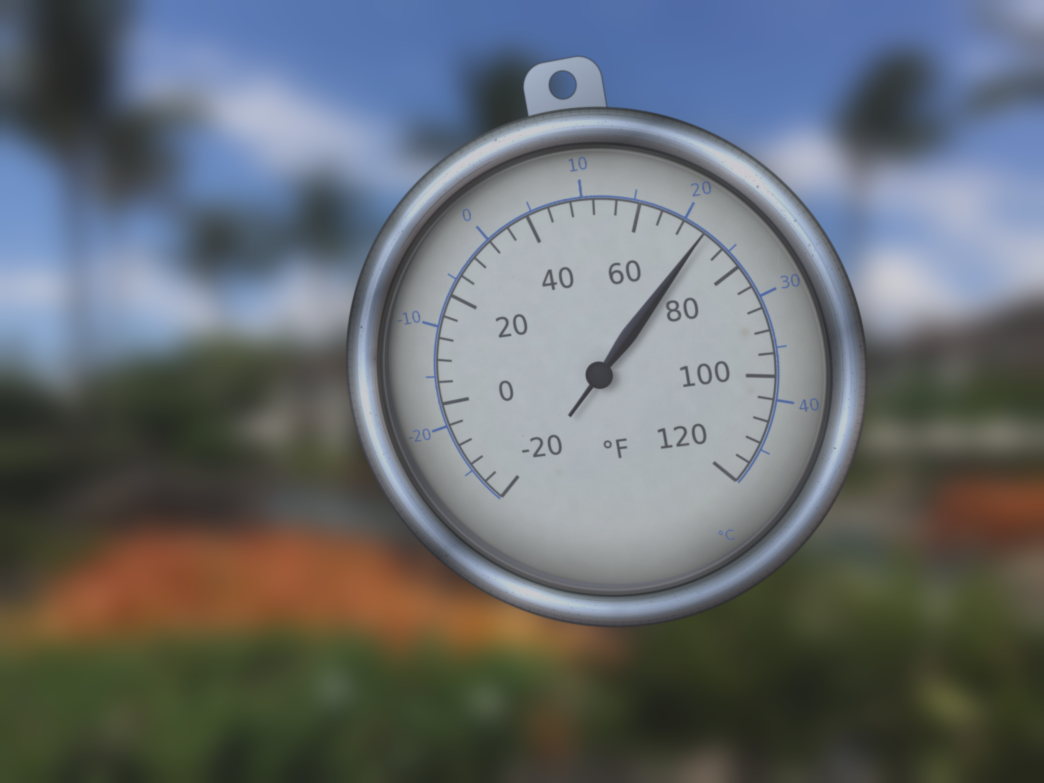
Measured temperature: 72 °F
